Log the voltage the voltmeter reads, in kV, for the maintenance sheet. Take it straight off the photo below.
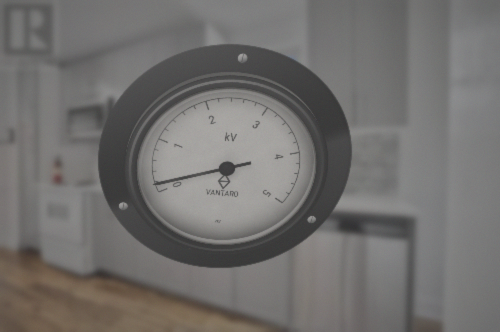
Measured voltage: 0.2 kV
